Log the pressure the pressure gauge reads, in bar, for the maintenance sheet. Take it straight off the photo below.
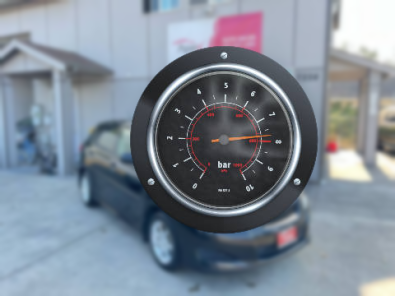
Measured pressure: 7.75 bar
